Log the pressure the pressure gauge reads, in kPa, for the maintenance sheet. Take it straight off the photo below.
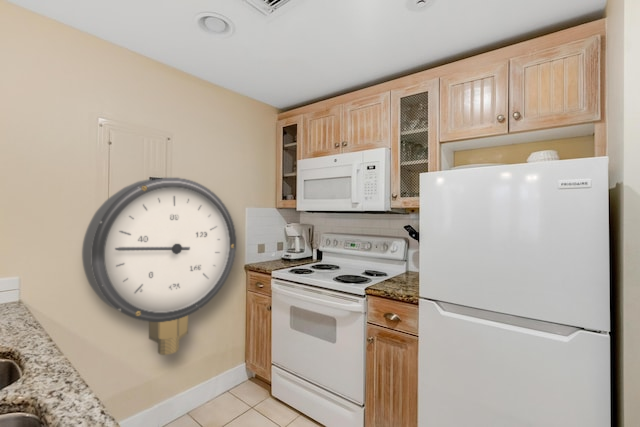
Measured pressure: 30 kPa
